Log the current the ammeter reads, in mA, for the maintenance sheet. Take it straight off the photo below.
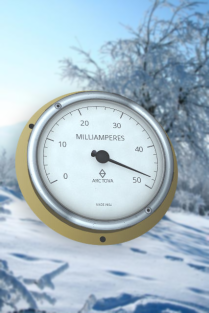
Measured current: 48 mA
